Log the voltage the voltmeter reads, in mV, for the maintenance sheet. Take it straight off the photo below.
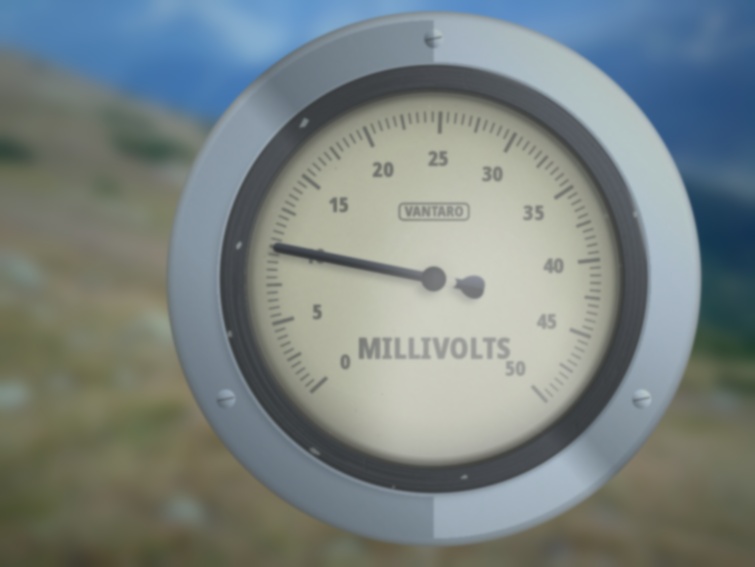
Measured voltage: 10 mV
